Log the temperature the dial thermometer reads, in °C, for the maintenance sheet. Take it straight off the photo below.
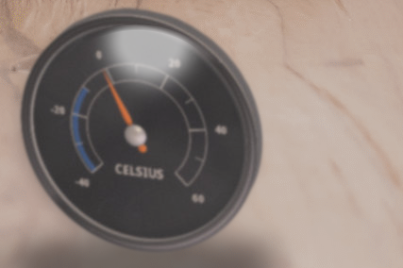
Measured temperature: 0 °C
